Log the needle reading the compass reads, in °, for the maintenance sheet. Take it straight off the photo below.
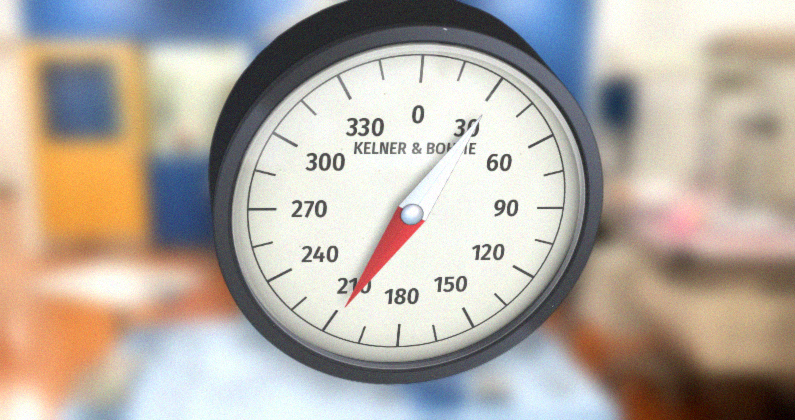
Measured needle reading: 210 °
